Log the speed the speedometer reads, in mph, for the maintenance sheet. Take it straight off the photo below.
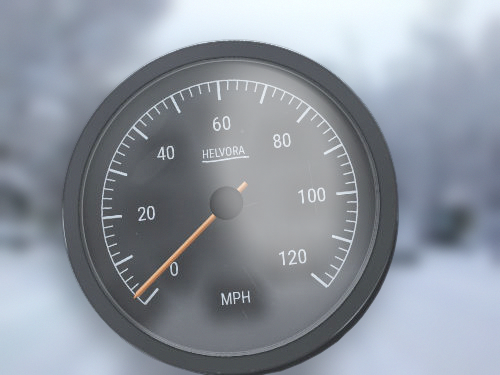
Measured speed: 2 mph
